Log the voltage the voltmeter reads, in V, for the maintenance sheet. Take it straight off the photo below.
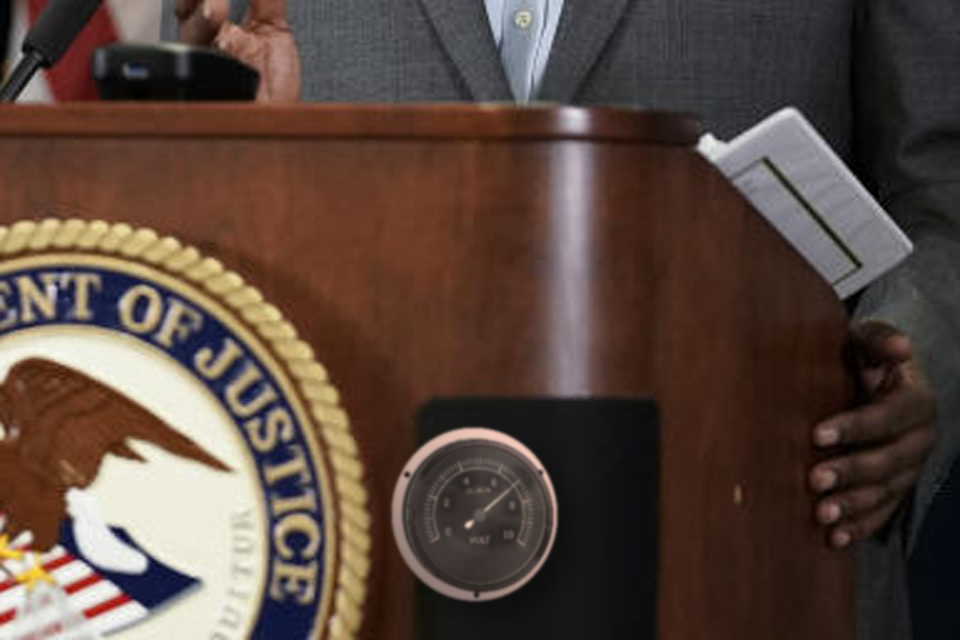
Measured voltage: 7 V
